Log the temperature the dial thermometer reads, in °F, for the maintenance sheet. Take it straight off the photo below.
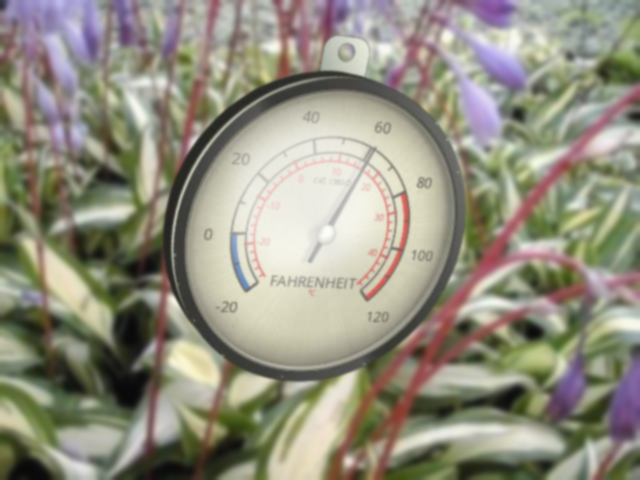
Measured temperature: 60 °F
